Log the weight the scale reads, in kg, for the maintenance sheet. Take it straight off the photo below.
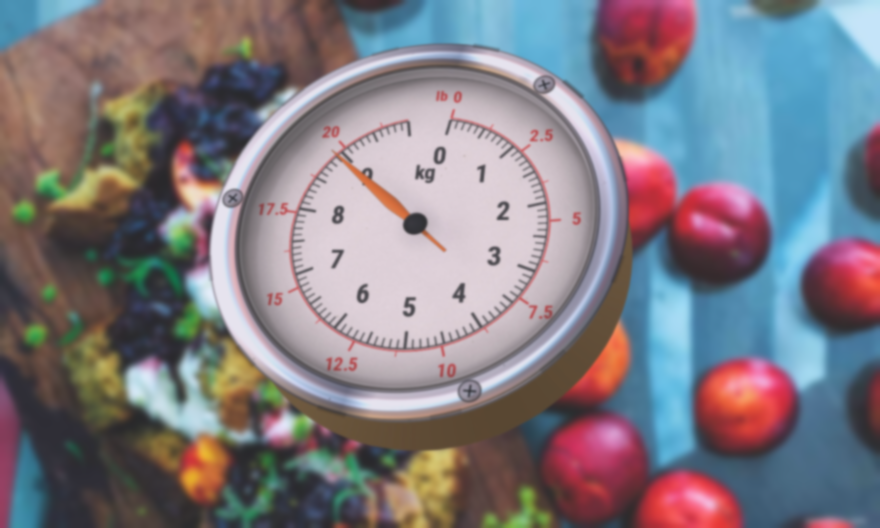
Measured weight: 8.9 kg
